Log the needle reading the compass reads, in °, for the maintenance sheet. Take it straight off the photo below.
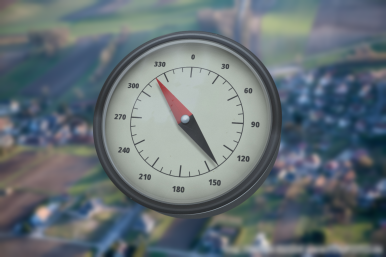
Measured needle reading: 320 °
